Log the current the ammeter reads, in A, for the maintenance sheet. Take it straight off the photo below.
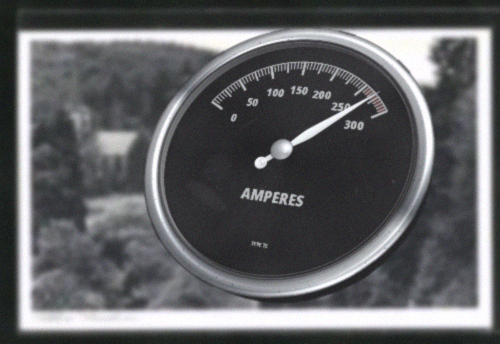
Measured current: 275 A
